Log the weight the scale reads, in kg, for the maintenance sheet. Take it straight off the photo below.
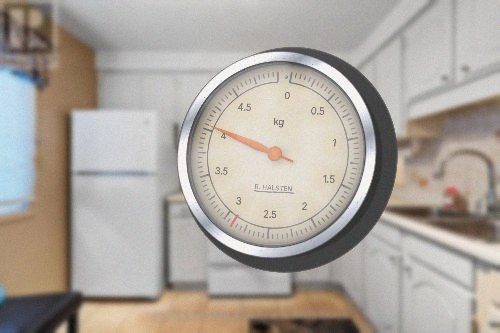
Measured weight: 4.05 kg
